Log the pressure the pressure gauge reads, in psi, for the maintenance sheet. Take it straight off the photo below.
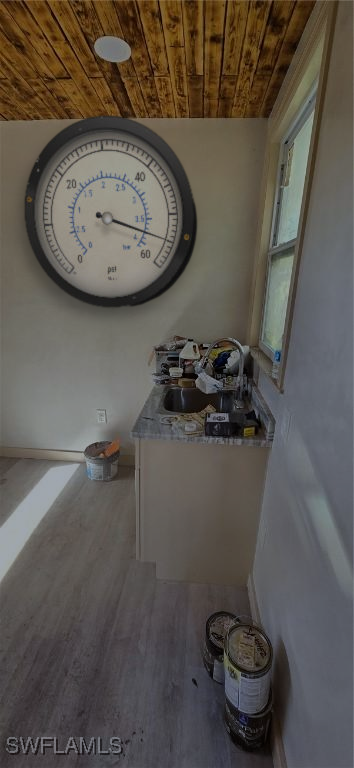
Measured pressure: 55 psi
